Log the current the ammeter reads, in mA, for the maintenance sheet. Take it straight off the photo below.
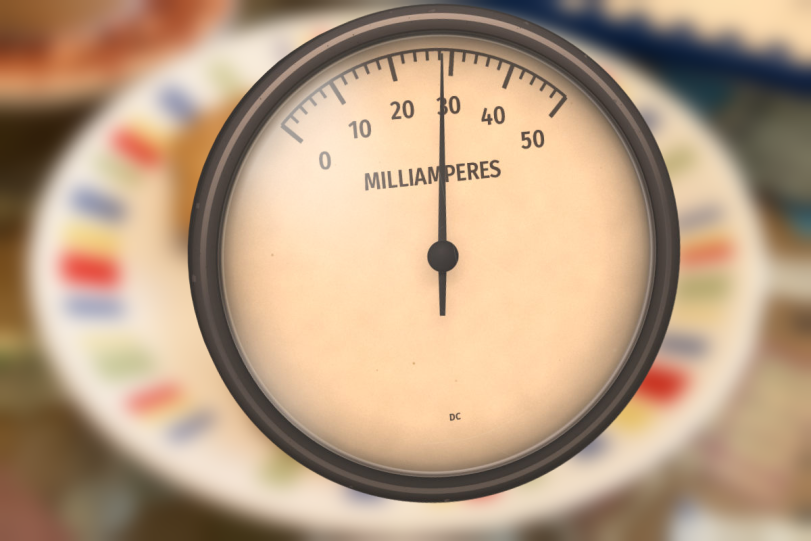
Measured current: 28 mA
